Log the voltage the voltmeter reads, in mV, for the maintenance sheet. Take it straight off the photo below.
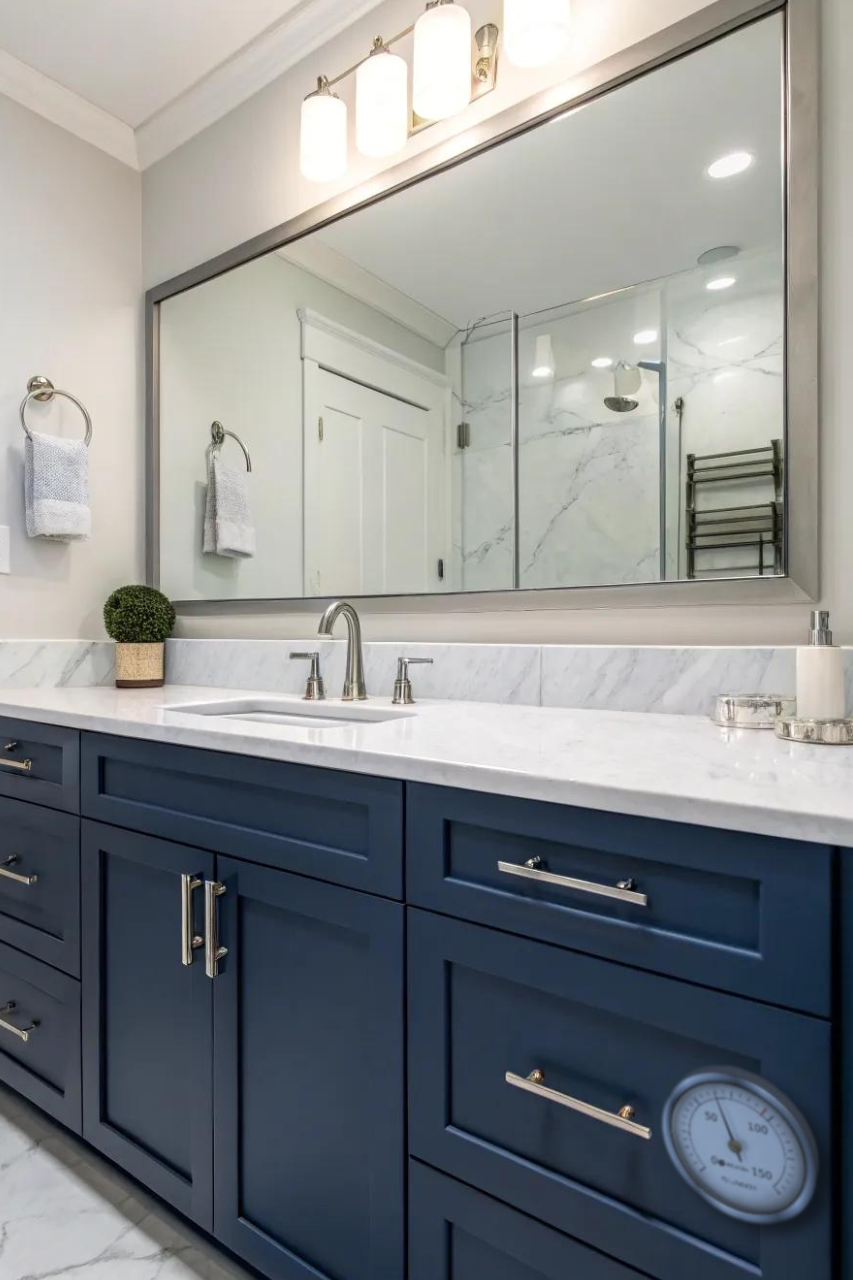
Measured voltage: 65 mV
